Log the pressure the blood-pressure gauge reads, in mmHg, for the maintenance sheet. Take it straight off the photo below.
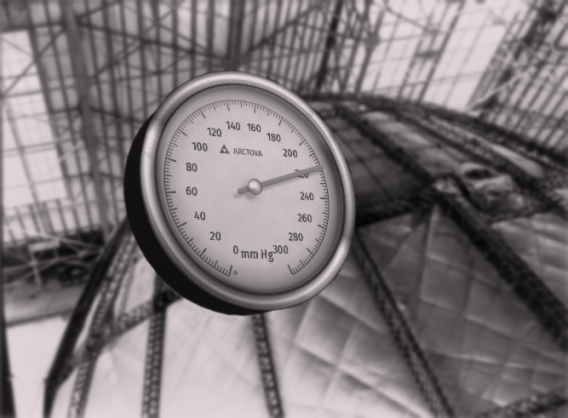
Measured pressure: 220 mmHg
